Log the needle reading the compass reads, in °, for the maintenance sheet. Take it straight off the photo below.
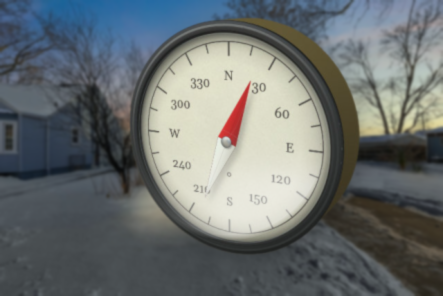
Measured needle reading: 22.5 °
